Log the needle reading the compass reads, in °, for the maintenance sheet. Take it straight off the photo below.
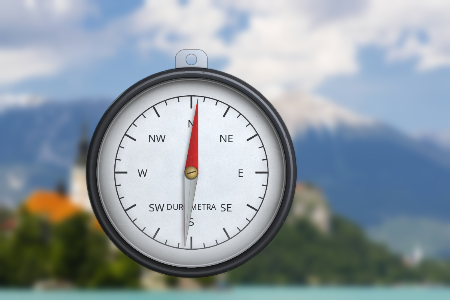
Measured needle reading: 5 °
